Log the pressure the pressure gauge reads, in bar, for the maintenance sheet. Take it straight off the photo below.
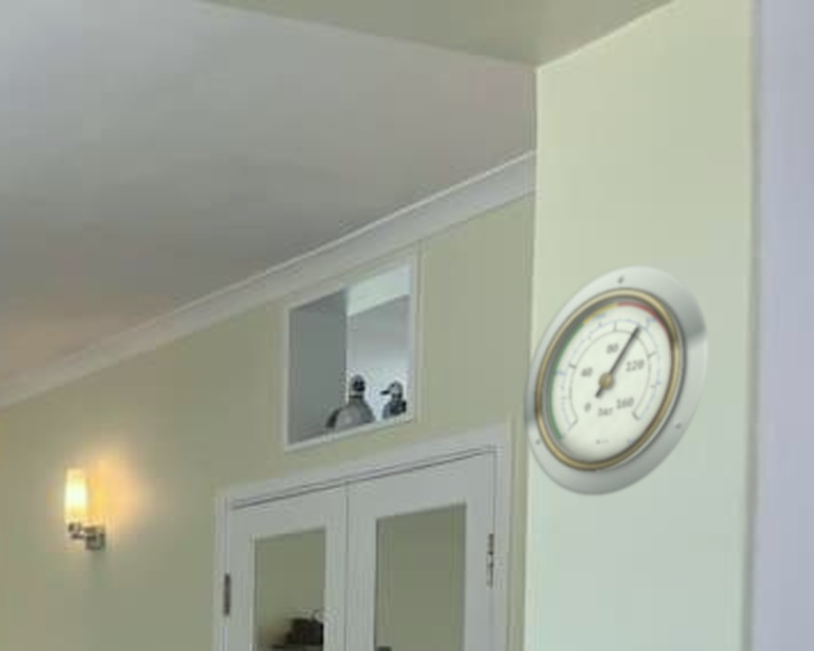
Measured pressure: 100 bar
